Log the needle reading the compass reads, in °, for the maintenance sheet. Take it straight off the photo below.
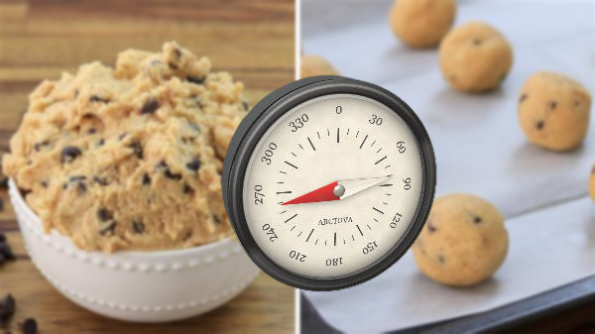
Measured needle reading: 260 °
